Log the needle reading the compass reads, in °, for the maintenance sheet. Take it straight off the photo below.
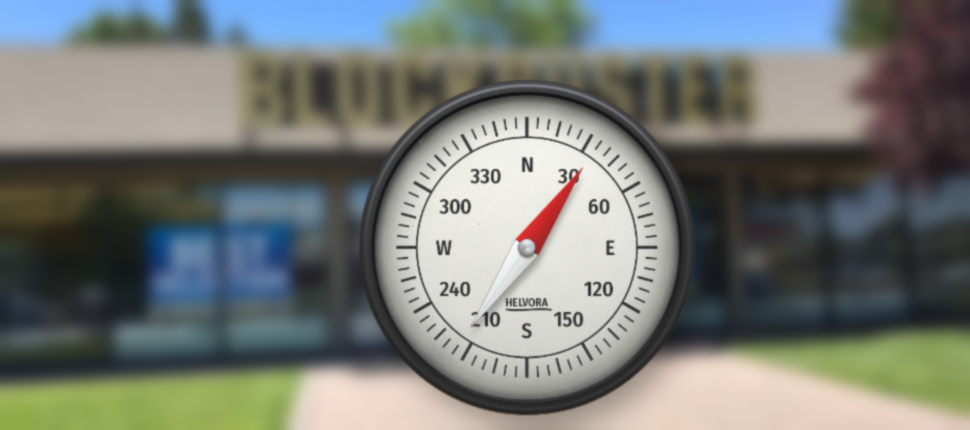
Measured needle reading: 35 °
